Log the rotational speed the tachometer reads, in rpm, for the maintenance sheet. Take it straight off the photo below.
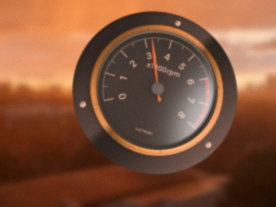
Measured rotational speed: 3250 rpm
